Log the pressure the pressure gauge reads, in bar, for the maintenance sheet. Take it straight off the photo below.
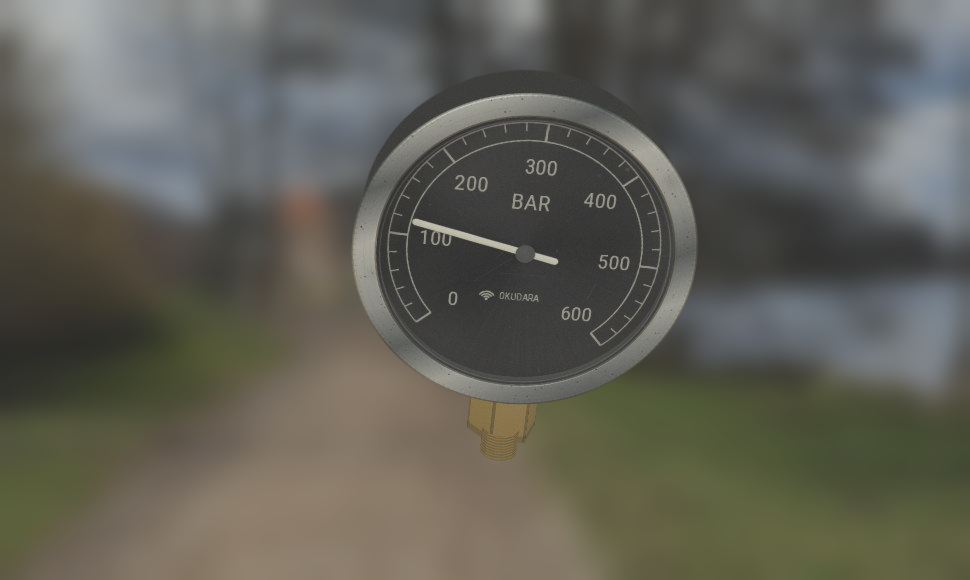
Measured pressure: 120 bar
